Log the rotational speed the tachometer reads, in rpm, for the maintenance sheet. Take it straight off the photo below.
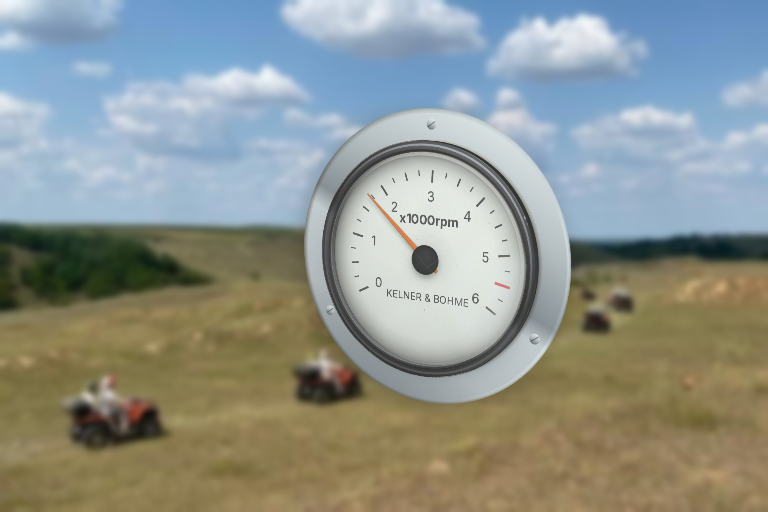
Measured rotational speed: 1750 rpm
